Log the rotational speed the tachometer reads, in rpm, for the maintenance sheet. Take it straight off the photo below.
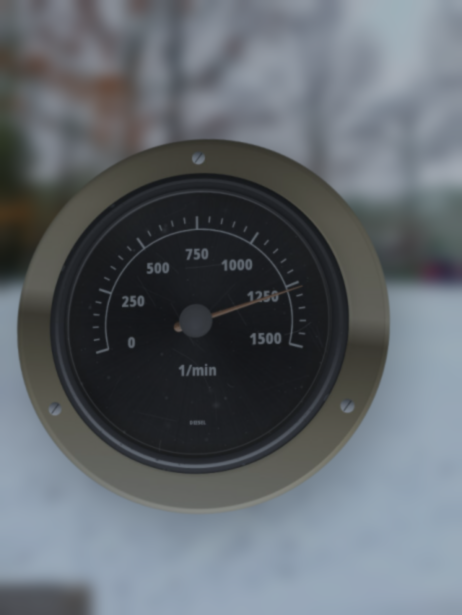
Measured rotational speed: 1275 rpm
